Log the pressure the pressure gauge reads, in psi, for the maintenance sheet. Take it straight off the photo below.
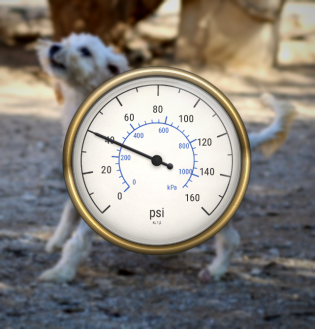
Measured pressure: 40 psi
